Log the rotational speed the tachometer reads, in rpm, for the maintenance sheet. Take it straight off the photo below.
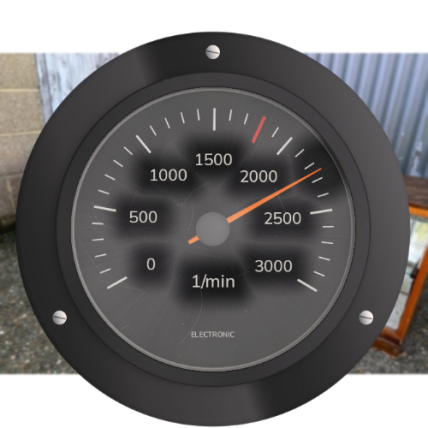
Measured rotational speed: 2250 rpm
